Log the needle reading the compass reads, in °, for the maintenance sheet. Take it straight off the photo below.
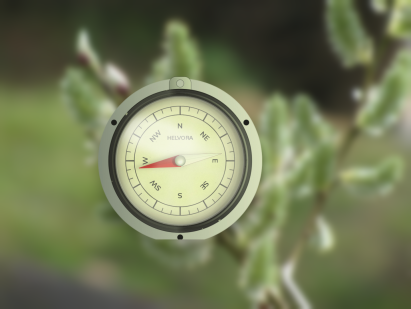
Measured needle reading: 260 °
